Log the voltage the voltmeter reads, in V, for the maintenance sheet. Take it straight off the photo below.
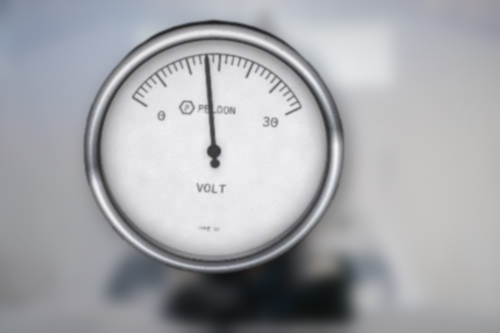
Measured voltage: 13 V
